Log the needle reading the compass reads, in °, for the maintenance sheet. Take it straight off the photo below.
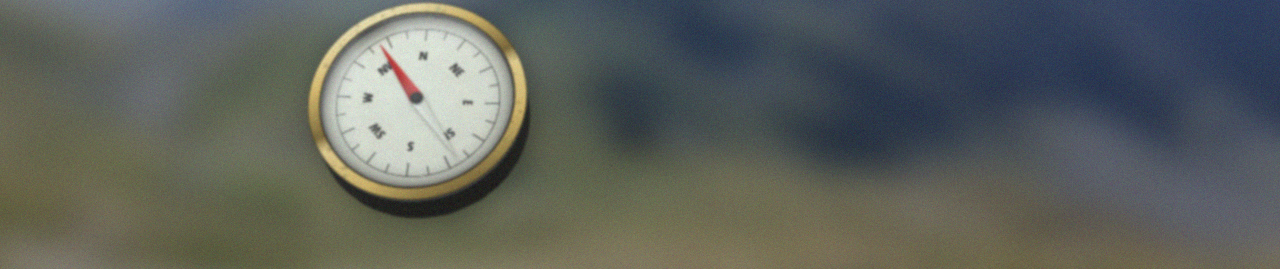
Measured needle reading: 322.5 °
